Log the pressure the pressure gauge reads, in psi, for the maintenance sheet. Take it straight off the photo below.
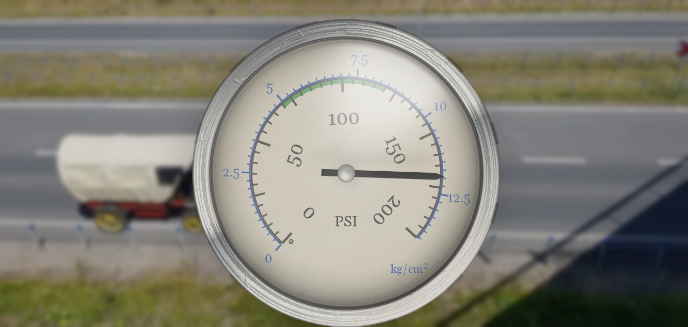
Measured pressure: 170 psi
